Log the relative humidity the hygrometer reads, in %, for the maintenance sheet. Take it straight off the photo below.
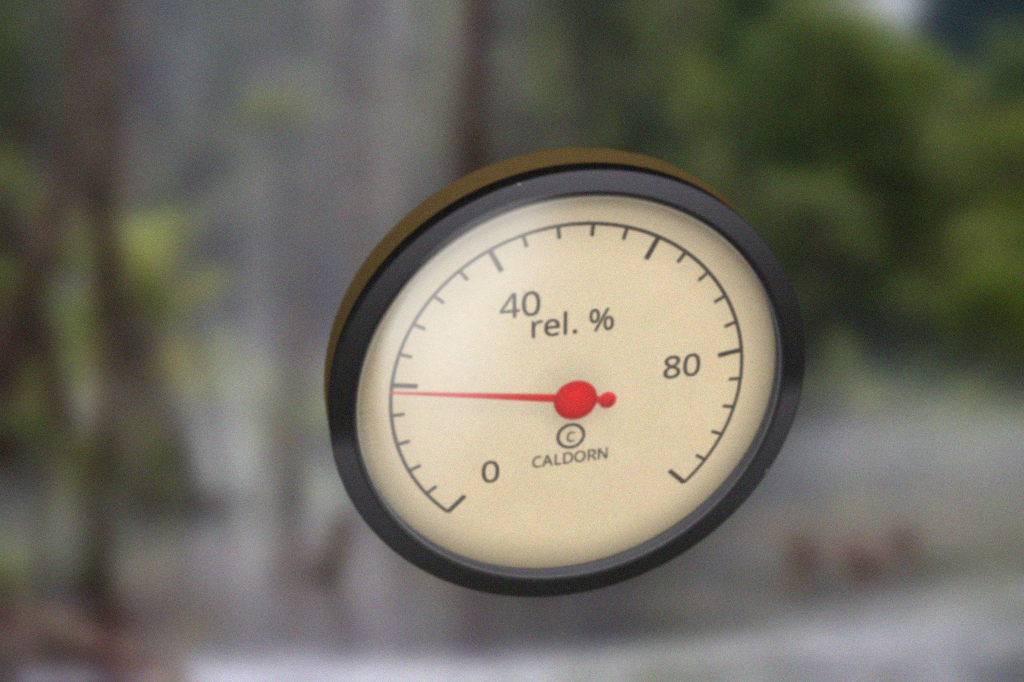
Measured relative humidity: 20 %
